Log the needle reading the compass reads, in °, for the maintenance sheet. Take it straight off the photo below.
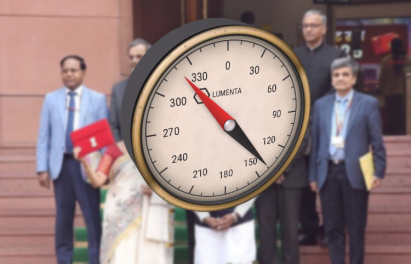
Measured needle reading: 320 °
